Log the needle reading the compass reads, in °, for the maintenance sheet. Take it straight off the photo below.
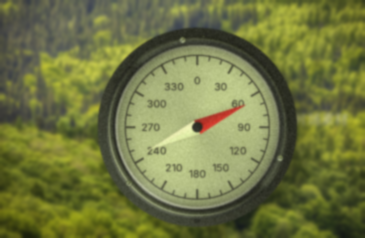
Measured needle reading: 65 °
